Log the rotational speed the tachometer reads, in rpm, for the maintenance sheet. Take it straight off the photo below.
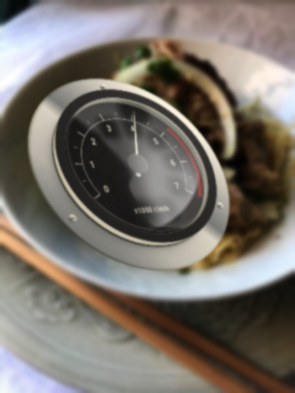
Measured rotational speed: 4000 rpm
